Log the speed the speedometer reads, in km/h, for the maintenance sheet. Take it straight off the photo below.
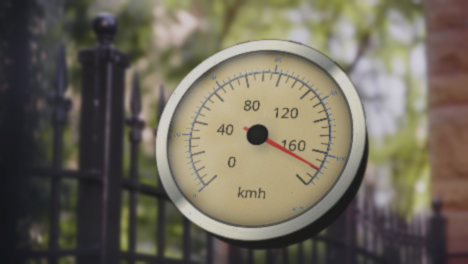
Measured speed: 170 km/h
